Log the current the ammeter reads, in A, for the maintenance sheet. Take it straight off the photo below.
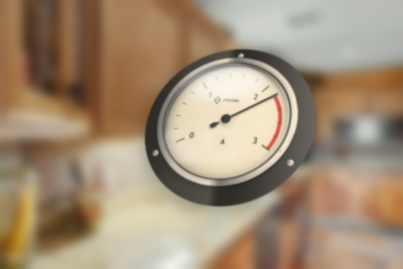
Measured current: 2.2 A
